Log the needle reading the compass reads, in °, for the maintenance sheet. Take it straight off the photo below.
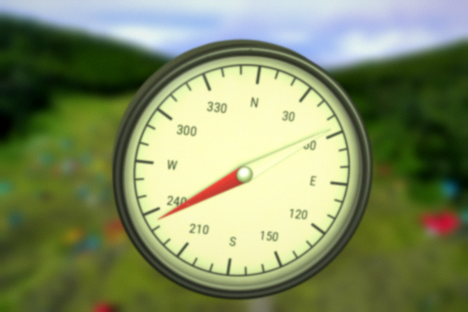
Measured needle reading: 235 °
